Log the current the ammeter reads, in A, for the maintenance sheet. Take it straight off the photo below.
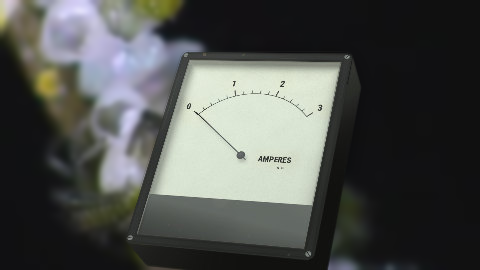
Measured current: 0 A
